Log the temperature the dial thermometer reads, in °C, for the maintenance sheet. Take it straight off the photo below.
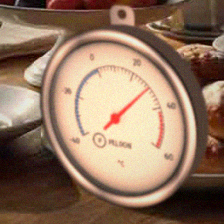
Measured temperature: 30 °C
